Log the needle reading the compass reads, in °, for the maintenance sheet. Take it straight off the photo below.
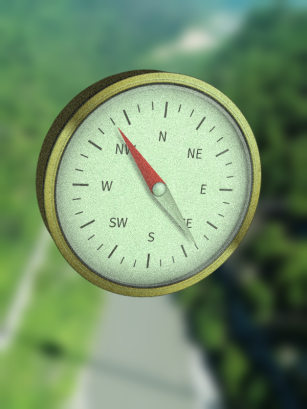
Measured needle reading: 320 °
